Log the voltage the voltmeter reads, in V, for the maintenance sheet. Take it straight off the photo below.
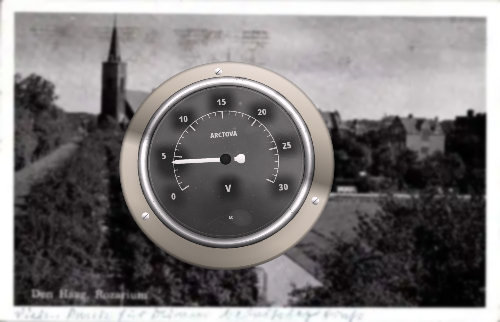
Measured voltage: 4 V
